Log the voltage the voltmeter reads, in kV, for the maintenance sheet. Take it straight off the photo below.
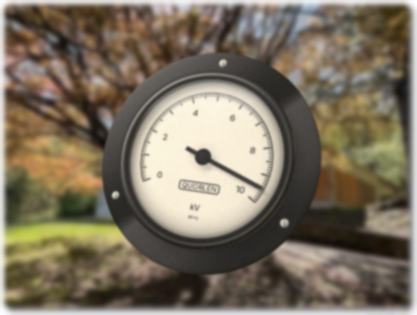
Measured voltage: 9.5 kV
